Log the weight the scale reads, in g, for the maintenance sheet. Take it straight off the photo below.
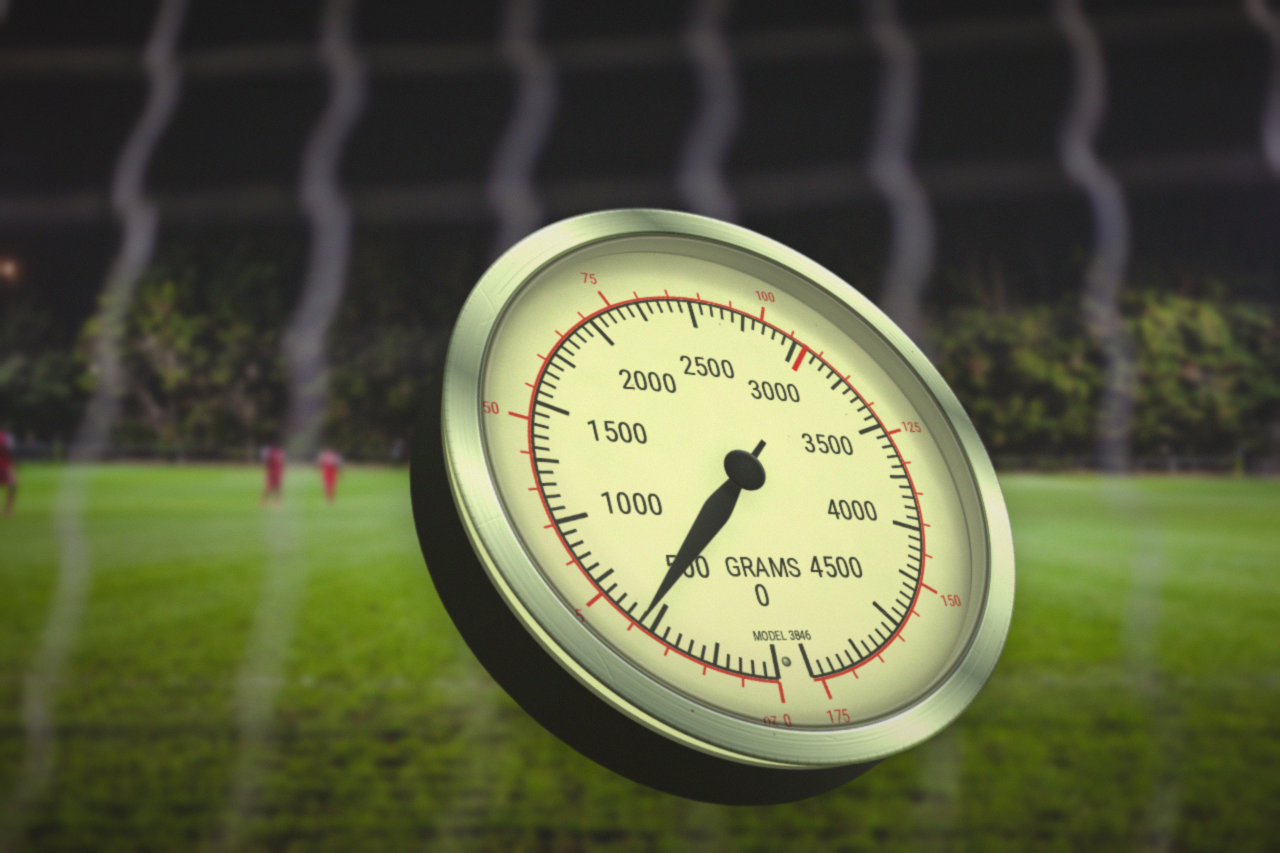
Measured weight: 550 g
